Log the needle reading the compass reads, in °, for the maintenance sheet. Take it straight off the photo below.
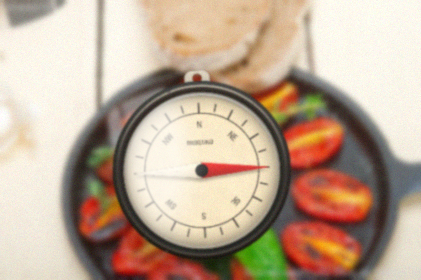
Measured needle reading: 90 °
